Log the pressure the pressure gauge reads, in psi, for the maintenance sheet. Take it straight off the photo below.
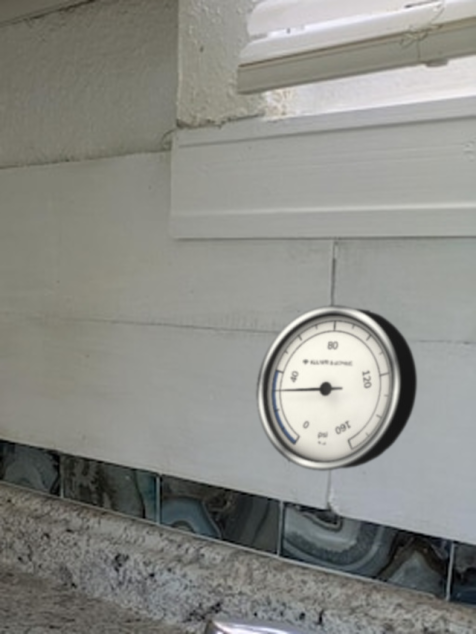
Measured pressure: 30 psi
